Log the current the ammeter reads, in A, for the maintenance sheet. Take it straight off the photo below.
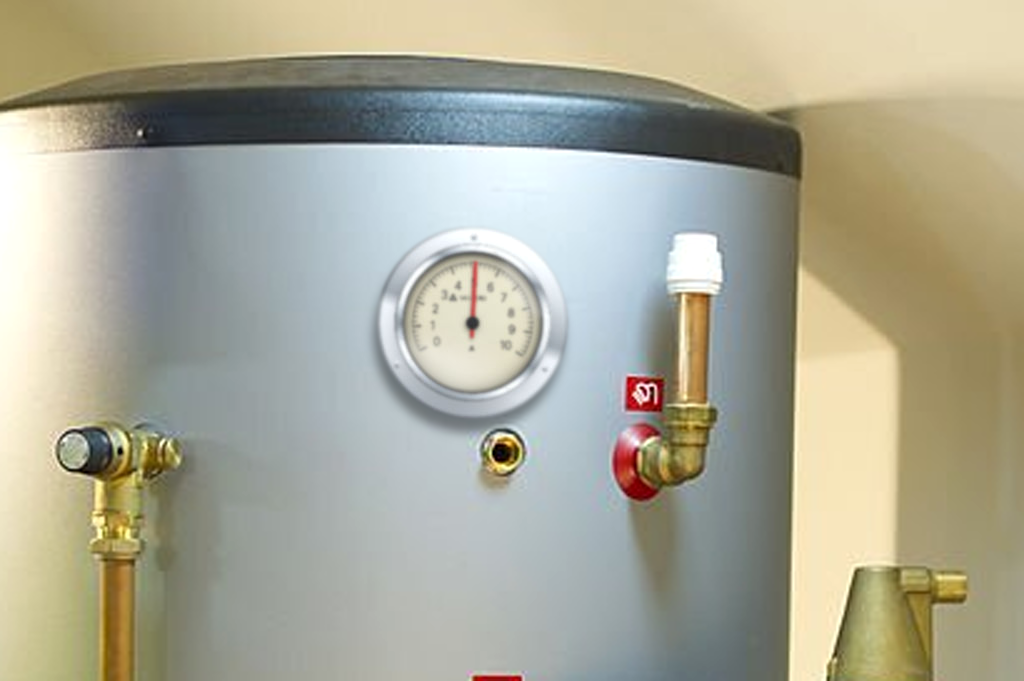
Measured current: 5 A
